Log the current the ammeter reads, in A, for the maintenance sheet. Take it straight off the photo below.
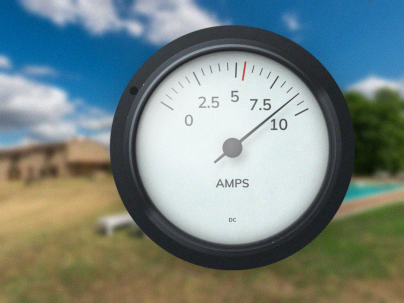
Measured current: 9 A
